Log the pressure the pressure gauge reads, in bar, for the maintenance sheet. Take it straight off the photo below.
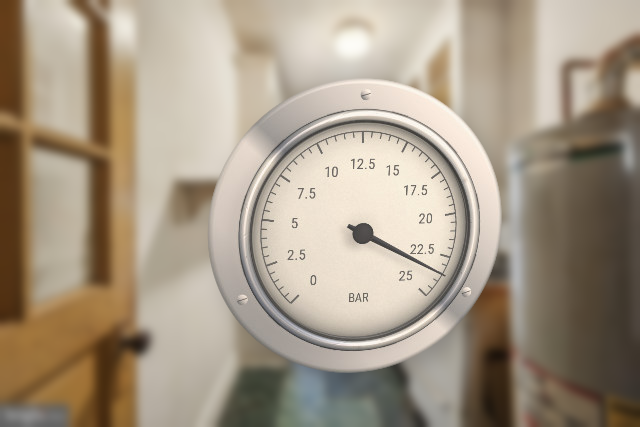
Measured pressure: 23.5 bar
